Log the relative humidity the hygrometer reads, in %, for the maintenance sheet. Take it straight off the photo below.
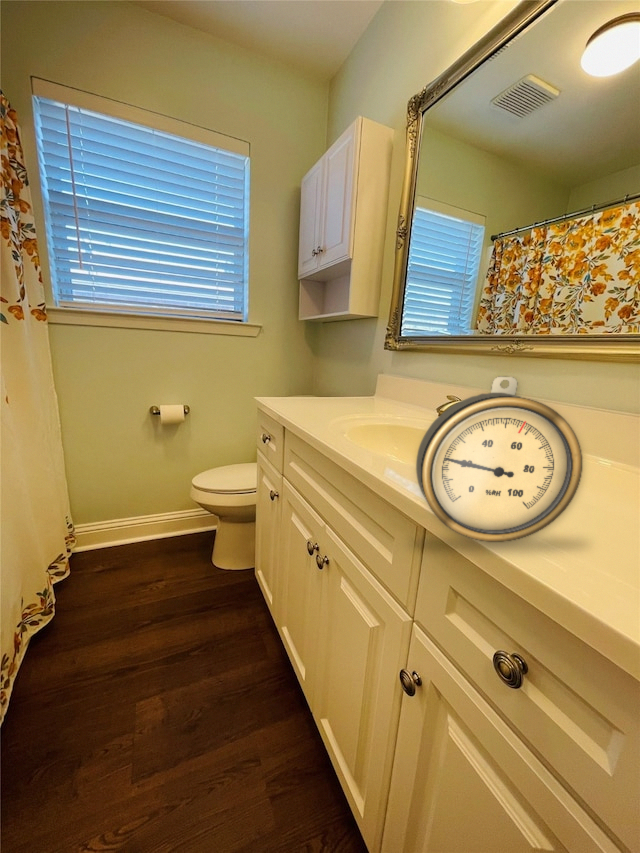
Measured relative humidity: 20 %
